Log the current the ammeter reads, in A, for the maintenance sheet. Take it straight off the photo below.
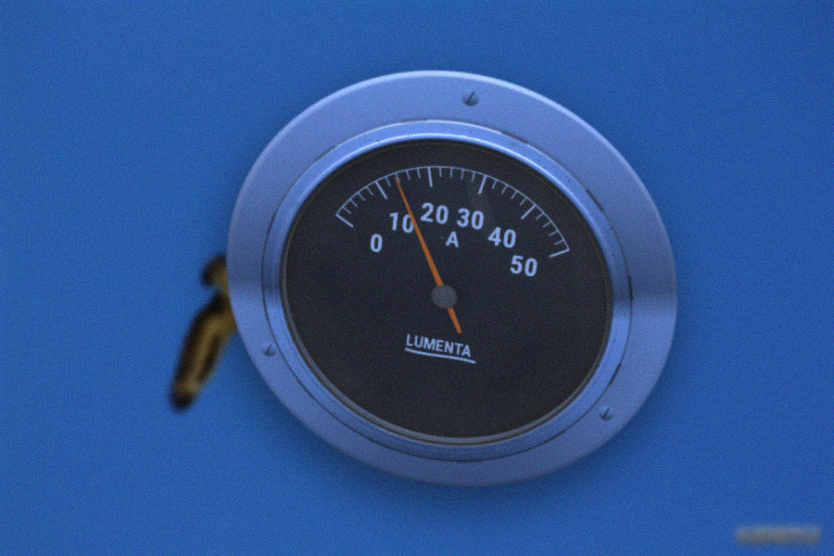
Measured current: 14 A
